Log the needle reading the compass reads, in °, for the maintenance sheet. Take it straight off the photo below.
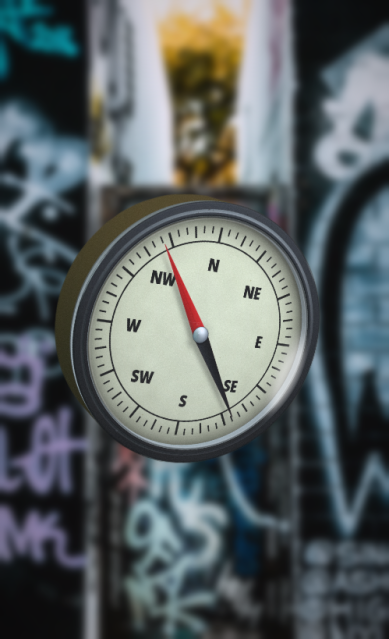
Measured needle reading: 325 °
